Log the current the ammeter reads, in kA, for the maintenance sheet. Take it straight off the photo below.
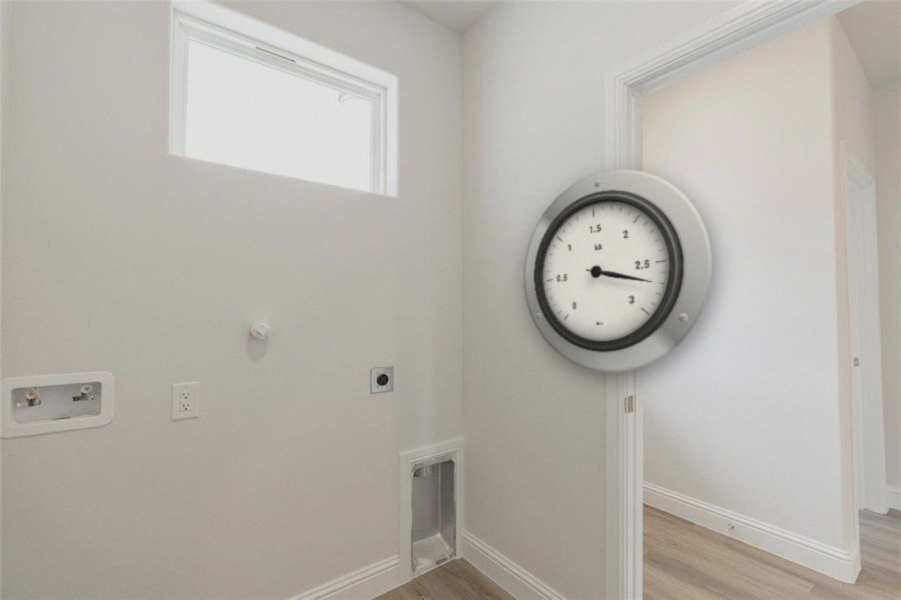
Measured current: 2.7 kA
